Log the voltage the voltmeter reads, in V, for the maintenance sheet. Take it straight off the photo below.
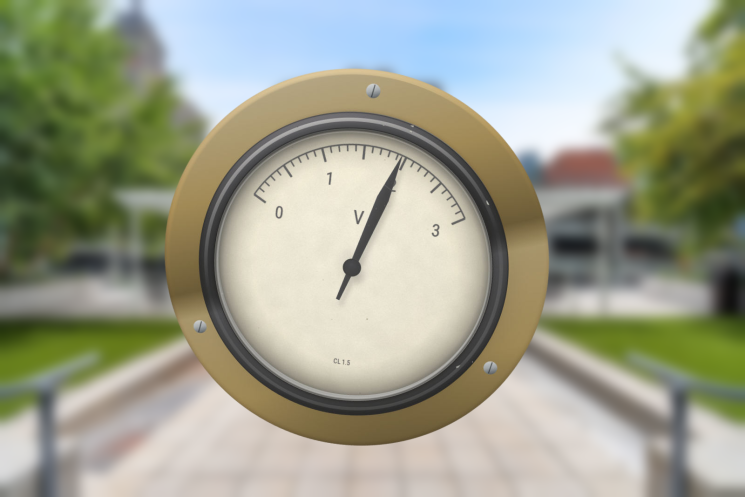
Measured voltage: 1.95 V
